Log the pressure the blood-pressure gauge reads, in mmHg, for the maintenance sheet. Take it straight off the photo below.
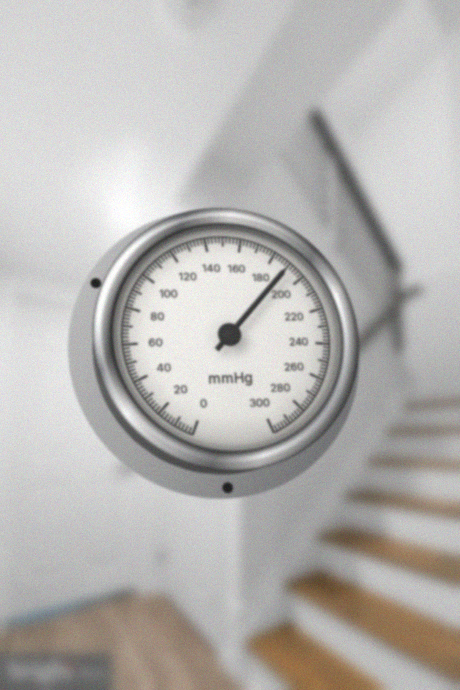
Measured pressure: 190 mmHg
